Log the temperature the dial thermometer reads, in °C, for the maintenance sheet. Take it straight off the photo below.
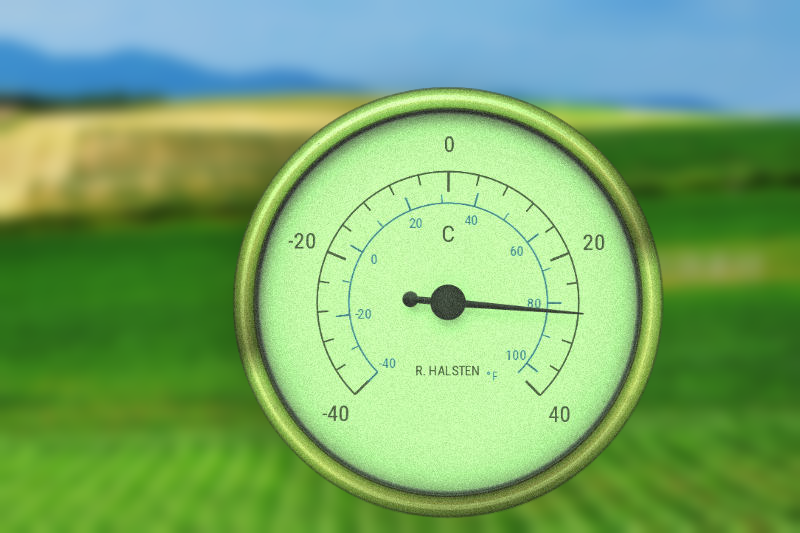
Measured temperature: 28 °C
